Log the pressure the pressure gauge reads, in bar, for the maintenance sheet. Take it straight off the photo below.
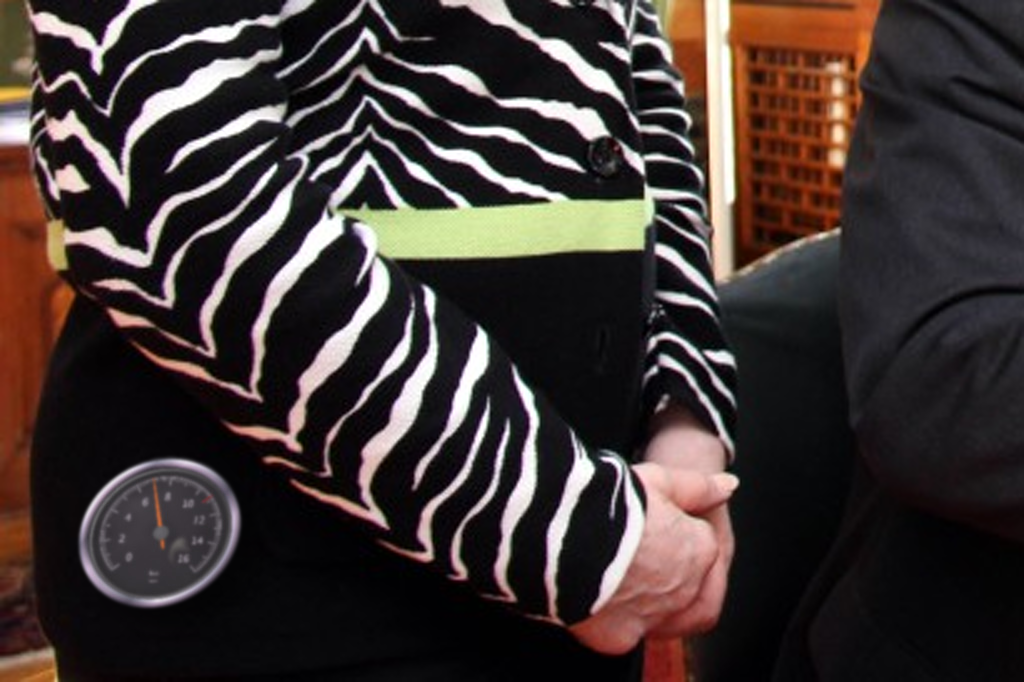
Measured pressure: 7 bar
